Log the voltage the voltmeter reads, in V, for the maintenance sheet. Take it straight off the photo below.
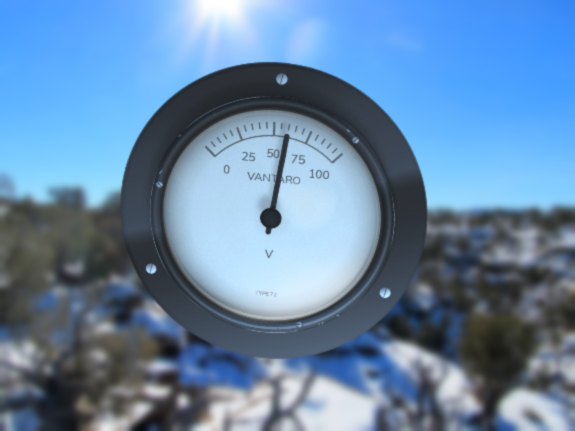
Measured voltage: 60 V
